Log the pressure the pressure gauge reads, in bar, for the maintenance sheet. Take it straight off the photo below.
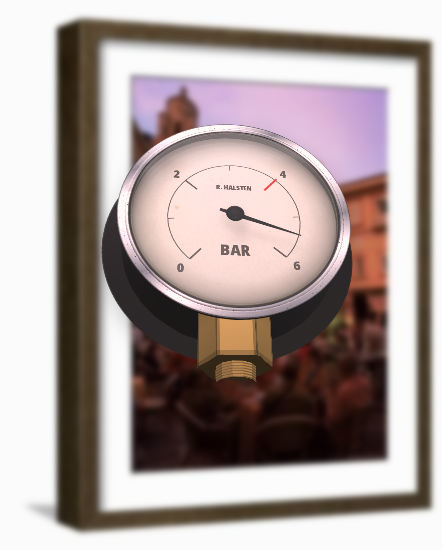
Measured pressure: 5.5 bar
